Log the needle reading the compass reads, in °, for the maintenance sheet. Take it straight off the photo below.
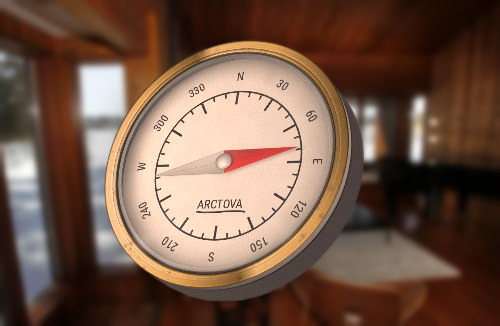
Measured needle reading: 80 °
